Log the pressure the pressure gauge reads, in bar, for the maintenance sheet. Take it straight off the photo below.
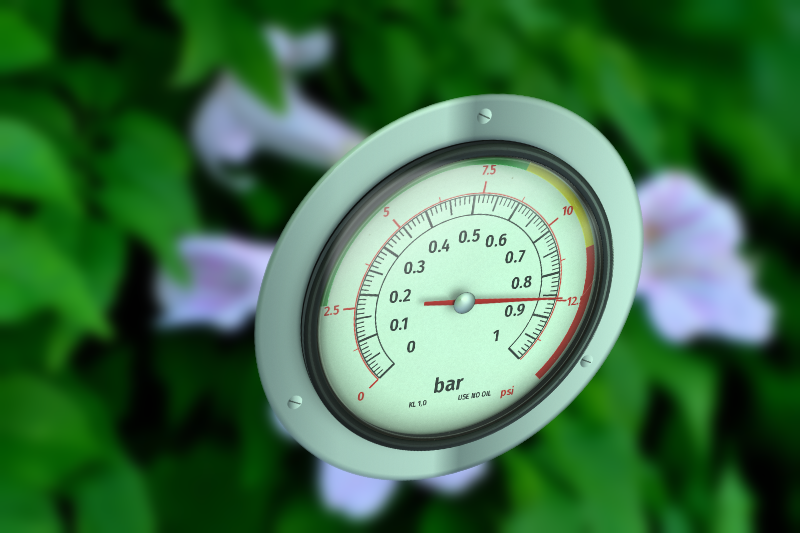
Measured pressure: 0.85 bar
